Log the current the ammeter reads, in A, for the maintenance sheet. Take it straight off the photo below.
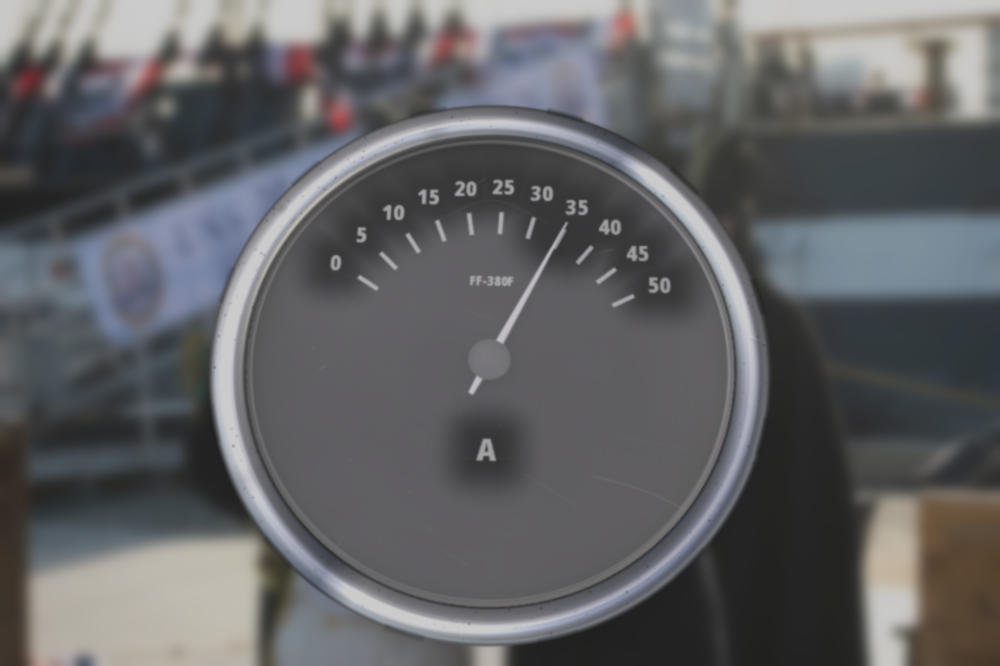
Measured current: 35 A
